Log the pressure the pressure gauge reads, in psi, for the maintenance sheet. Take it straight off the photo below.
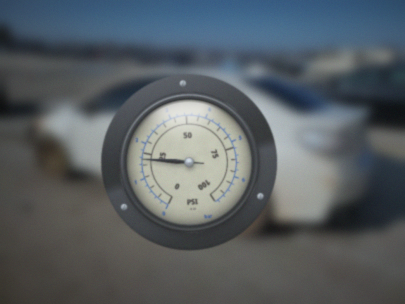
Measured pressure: 22.5 psi
